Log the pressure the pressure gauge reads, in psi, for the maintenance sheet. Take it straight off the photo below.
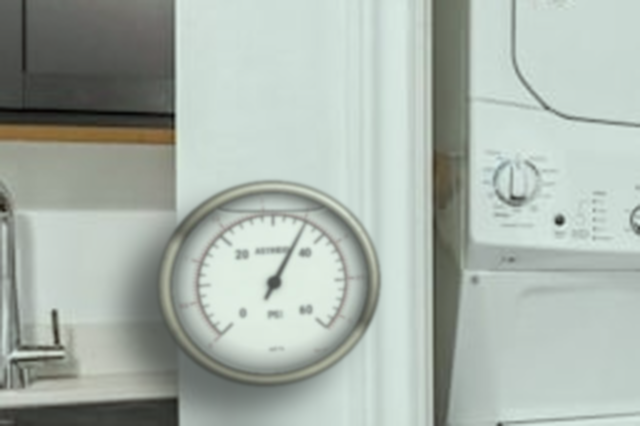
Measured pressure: 36 psi
